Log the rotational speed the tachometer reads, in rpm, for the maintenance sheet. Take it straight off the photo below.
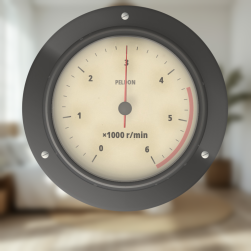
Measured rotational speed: 3000 rpm
